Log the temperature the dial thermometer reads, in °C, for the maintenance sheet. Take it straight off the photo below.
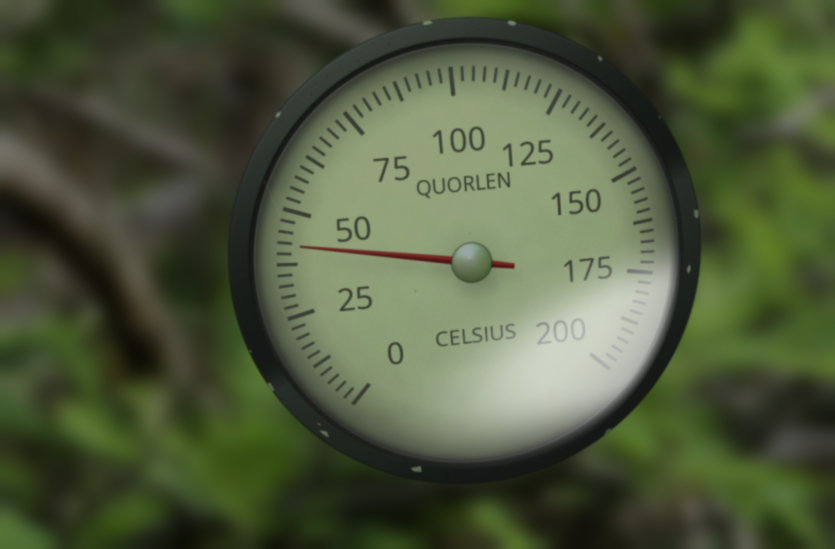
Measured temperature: 42.5 °C
